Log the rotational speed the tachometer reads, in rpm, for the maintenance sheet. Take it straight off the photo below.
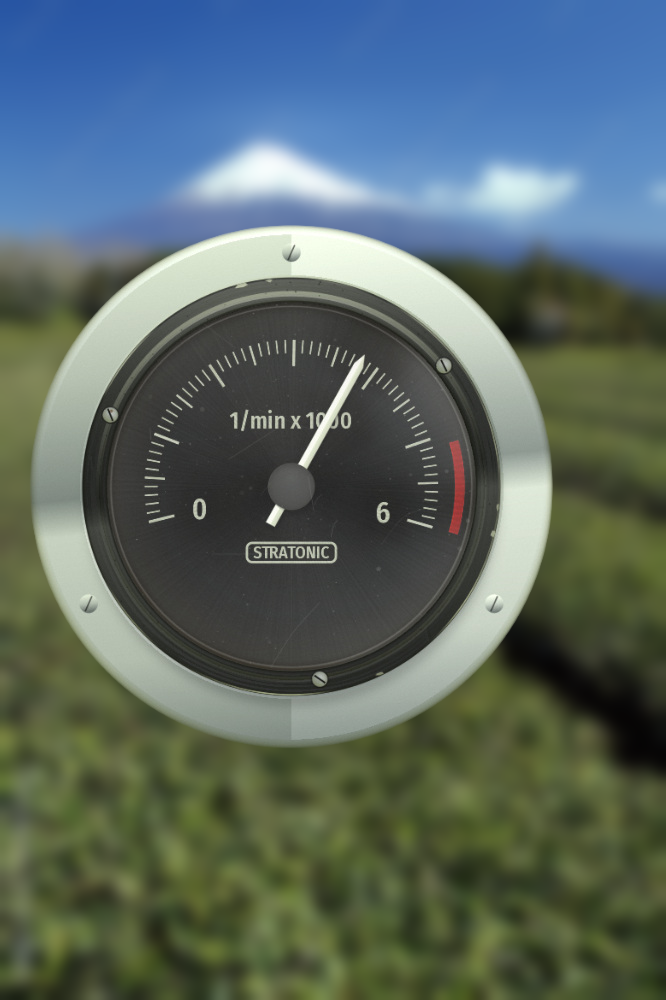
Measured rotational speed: 3800 rpm
